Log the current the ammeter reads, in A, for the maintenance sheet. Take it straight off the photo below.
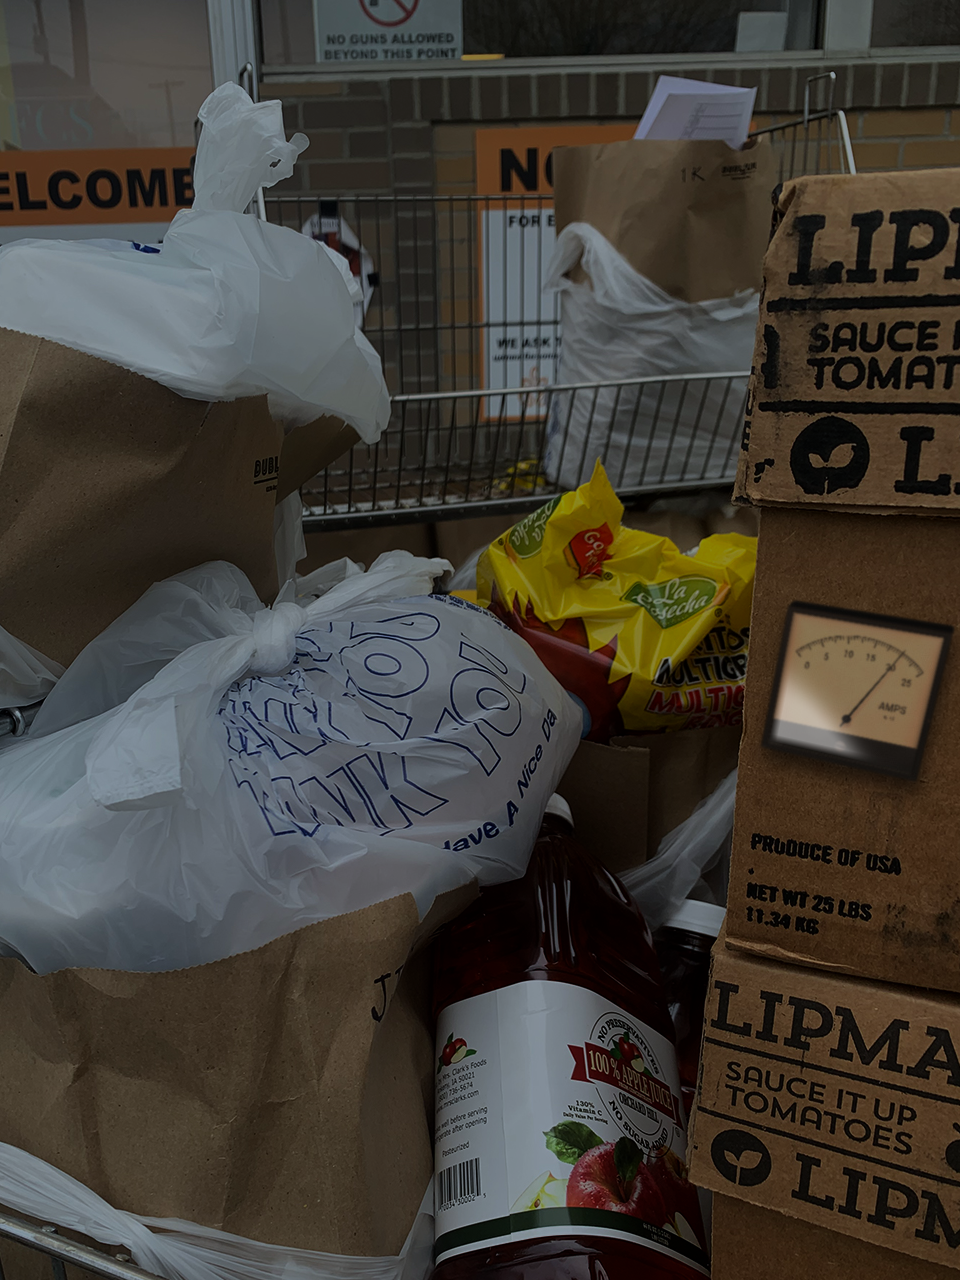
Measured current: 20 A
